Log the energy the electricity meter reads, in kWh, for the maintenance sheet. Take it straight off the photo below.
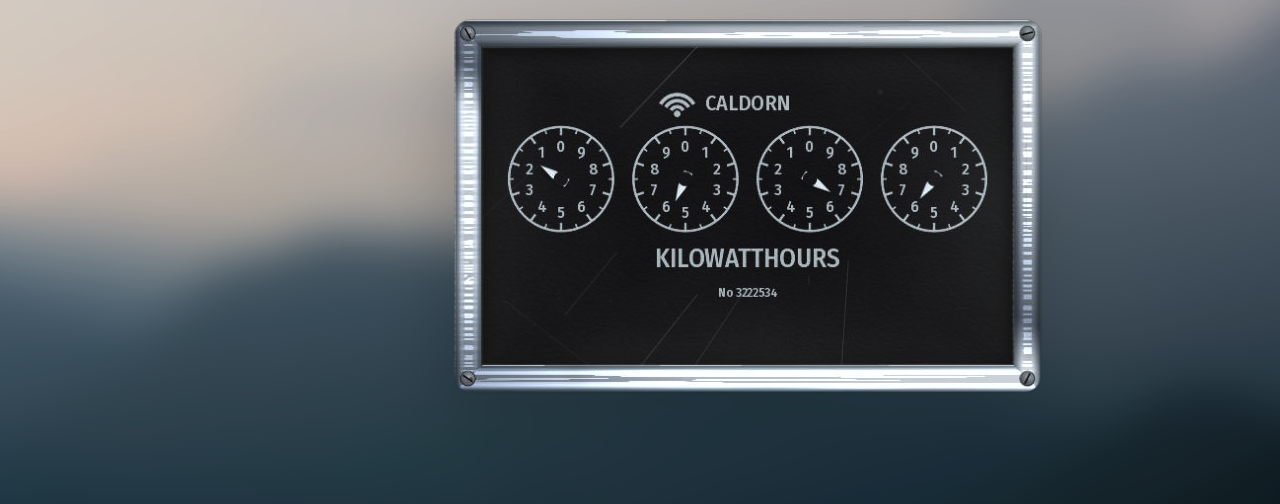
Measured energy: 1566 kWh
